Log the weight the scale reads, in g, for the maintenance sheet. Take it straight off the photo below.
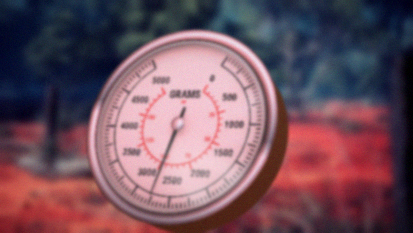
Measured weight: 2750 g
